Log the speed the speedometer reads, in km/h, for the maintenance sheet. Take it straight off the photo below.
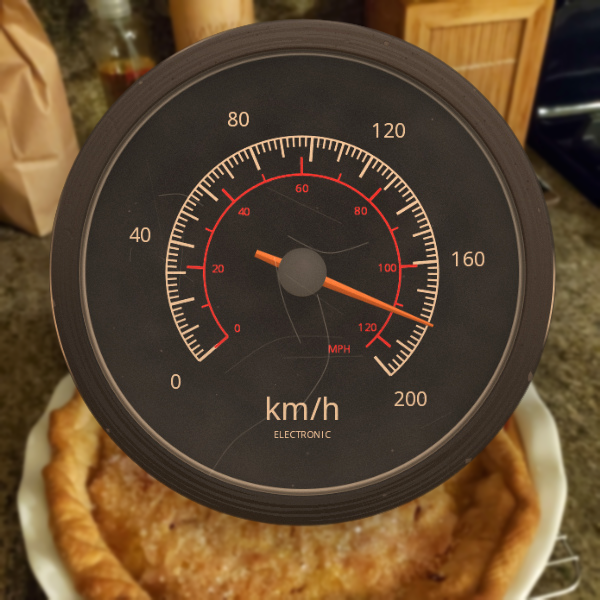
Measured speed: 180 km/h
